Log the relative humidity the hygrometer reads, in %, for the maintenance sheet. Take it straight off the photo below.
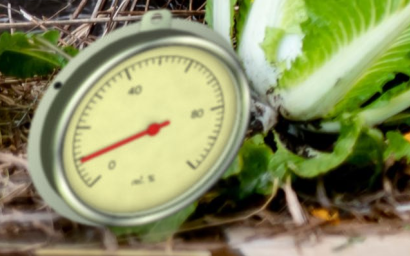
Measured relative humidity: 10 %
